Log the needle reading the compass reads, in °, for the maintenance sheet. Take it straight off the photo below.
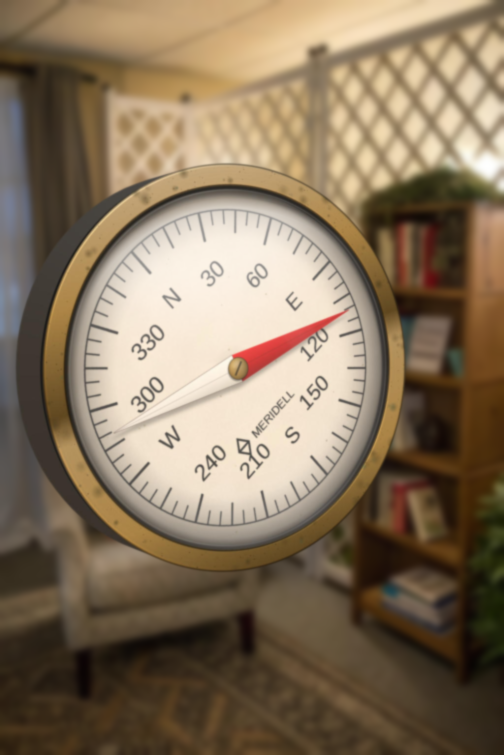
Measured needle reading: 110 °
